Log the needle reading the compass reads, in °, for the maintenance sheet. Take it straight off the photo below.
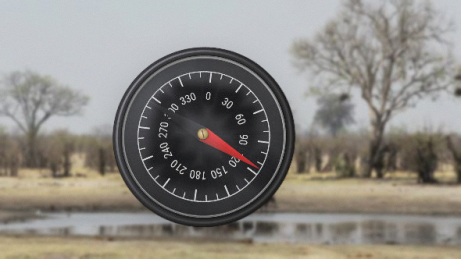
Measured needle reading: 115 °
